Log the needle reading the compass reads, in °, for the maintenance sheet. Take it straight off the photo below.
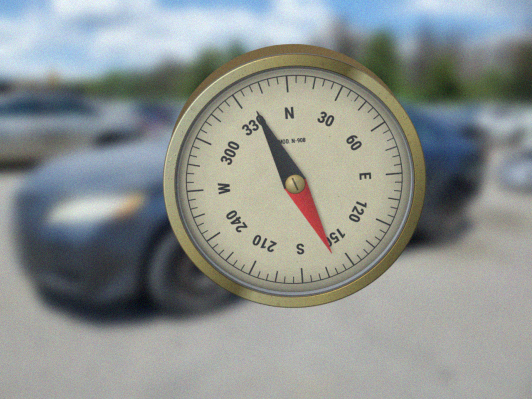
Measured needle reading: 157.5 °
